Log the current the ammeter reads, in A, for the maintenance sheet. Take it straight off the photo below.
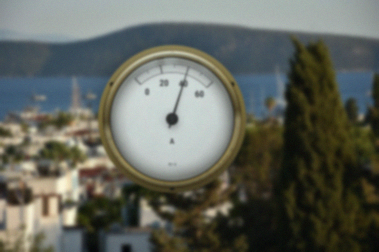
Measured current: 40 A
